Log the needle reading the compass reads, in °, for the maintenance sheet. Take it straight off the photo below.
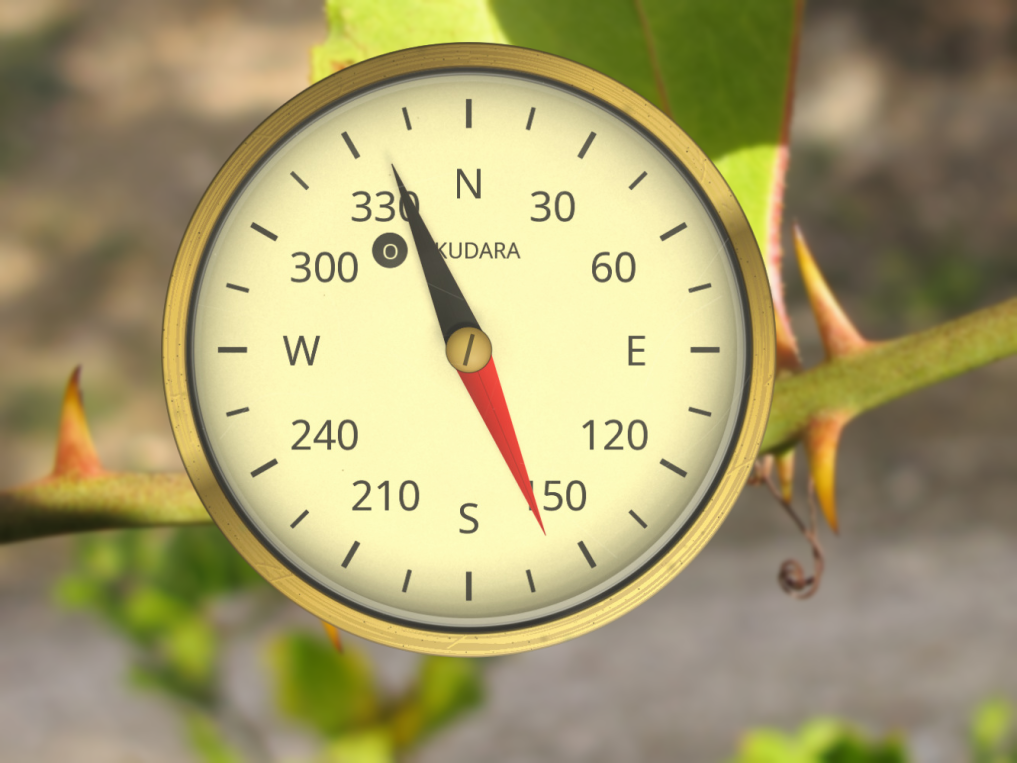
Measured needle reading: 157.5 °
